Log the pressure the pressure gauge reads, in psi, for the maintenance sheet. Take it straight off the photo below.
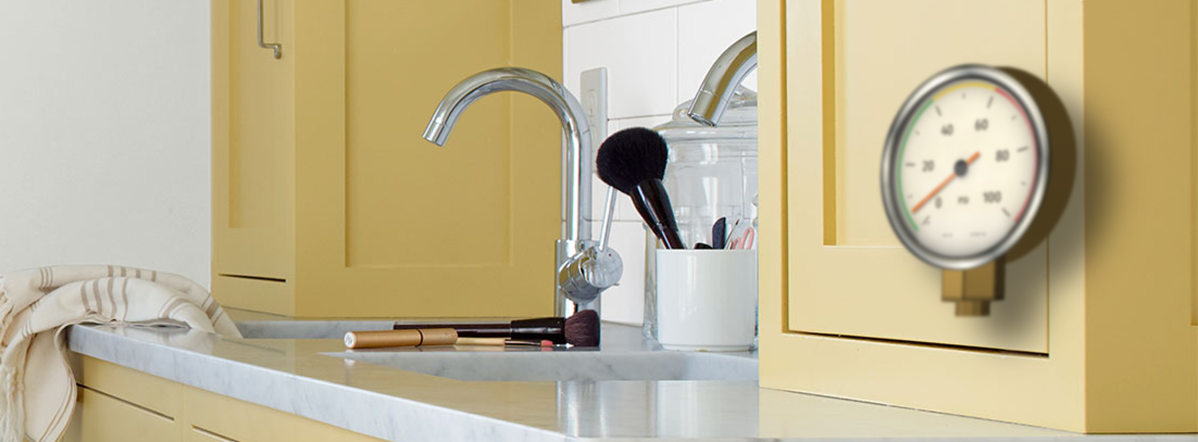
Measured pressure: 5 psi
